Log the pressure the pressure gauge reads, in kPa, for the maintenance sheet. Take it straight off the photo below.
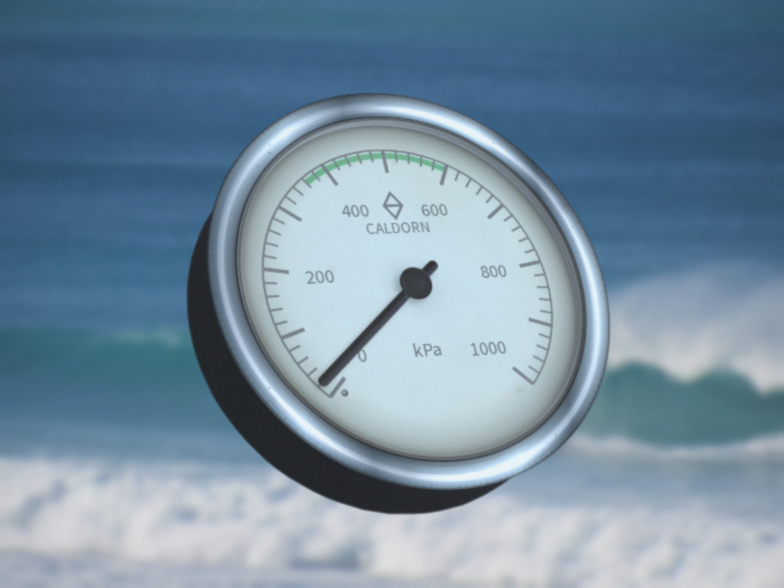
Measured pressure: 20 kPa
